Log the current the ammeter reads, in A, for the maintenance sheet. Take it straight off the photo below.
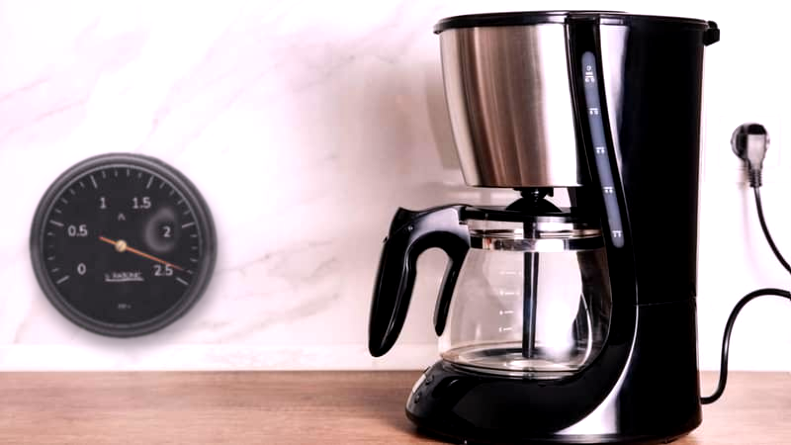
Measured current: 2.4 A
